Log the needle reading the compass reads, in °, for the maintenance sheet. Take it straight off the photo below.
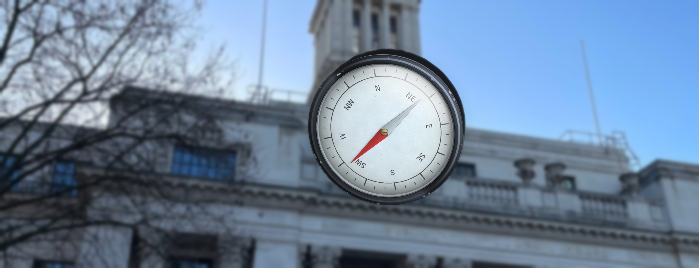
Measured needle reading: 235 °
